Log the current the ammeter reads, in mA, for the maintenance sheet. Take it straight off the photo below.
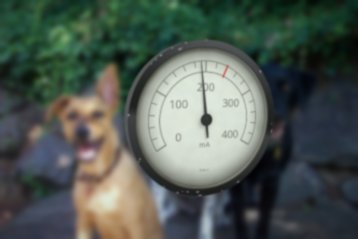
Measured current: 190 mA
